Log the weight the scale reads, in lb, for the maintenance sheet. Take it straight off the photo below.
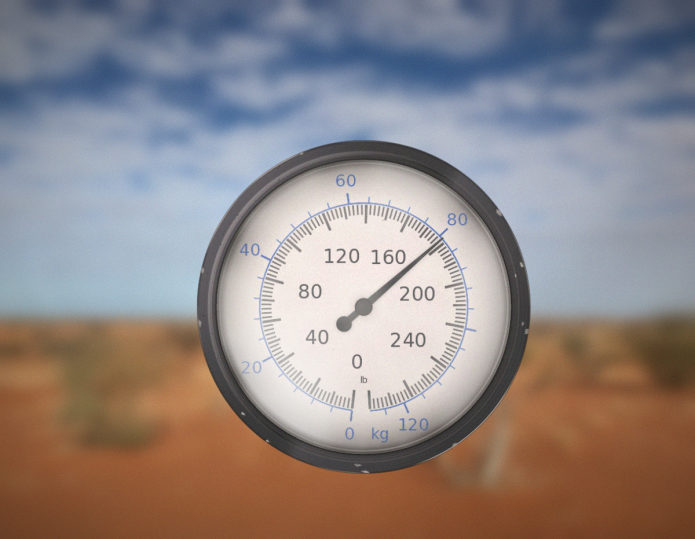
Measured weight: 178 lb
